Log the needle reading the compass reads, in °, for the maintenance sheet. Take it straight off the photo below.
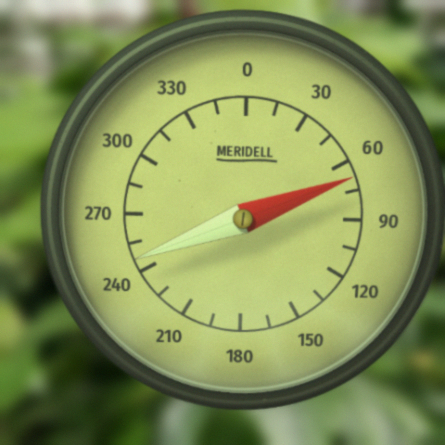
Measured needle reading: 67.5 °
